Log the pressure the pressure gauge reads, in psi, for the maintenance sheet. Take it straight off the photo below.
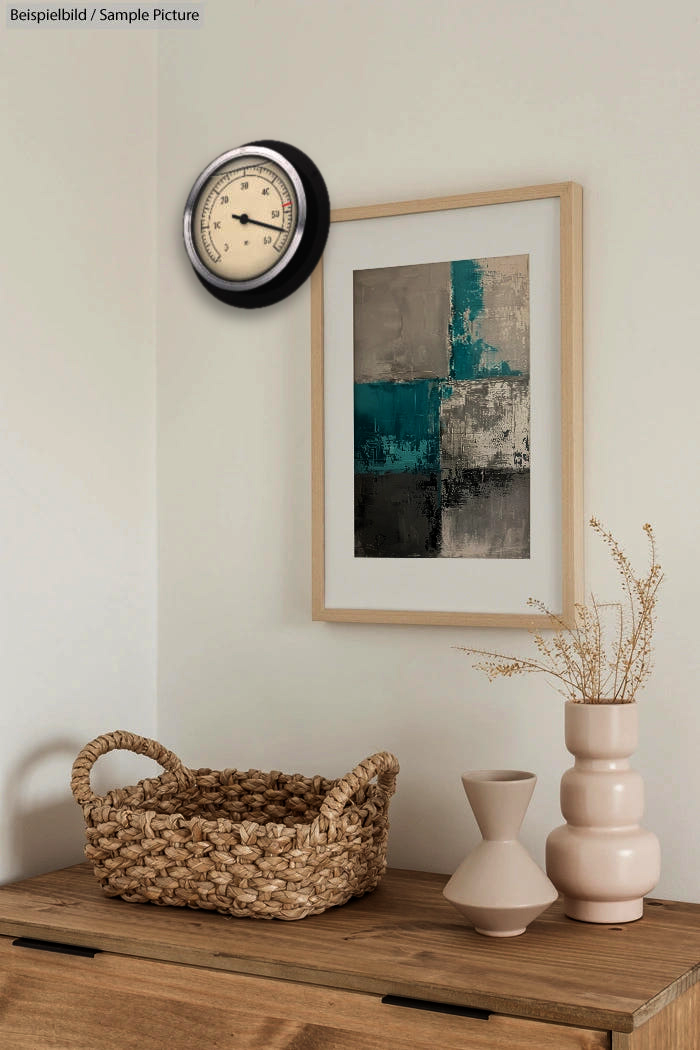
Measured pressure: 55 psi
